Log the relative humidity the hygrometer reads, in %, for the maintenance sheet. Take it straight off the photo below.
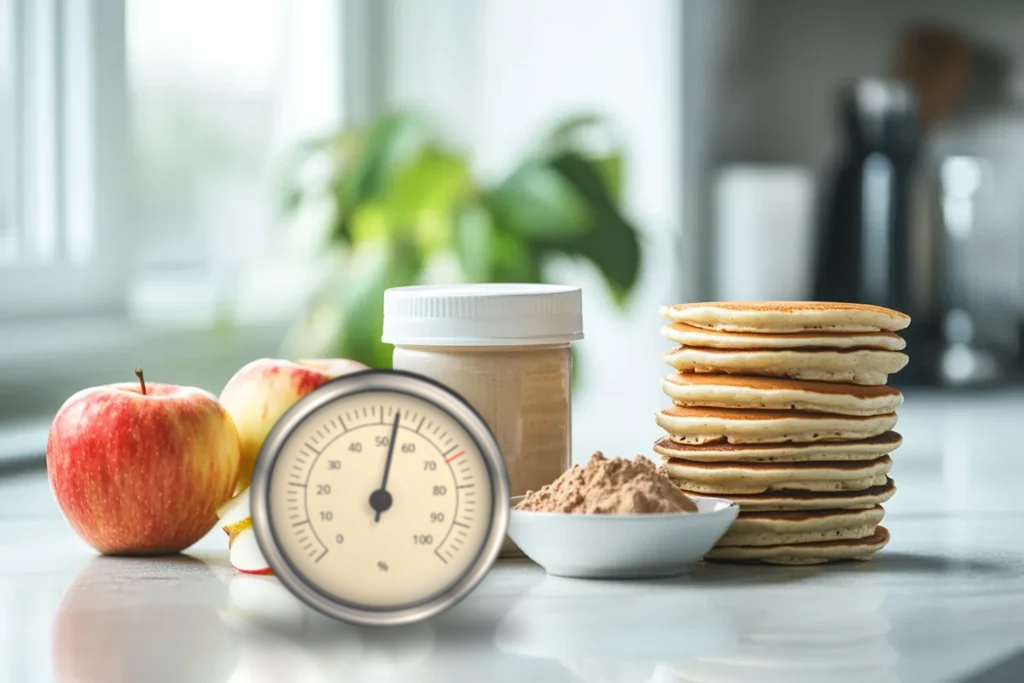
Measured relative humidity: 54 %
